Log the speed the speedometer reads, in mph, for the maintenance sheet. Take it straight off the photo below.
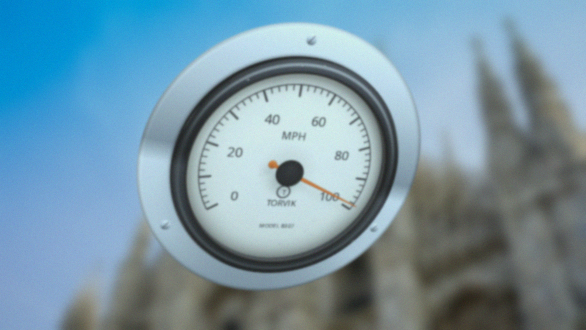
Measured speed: 98 mph
